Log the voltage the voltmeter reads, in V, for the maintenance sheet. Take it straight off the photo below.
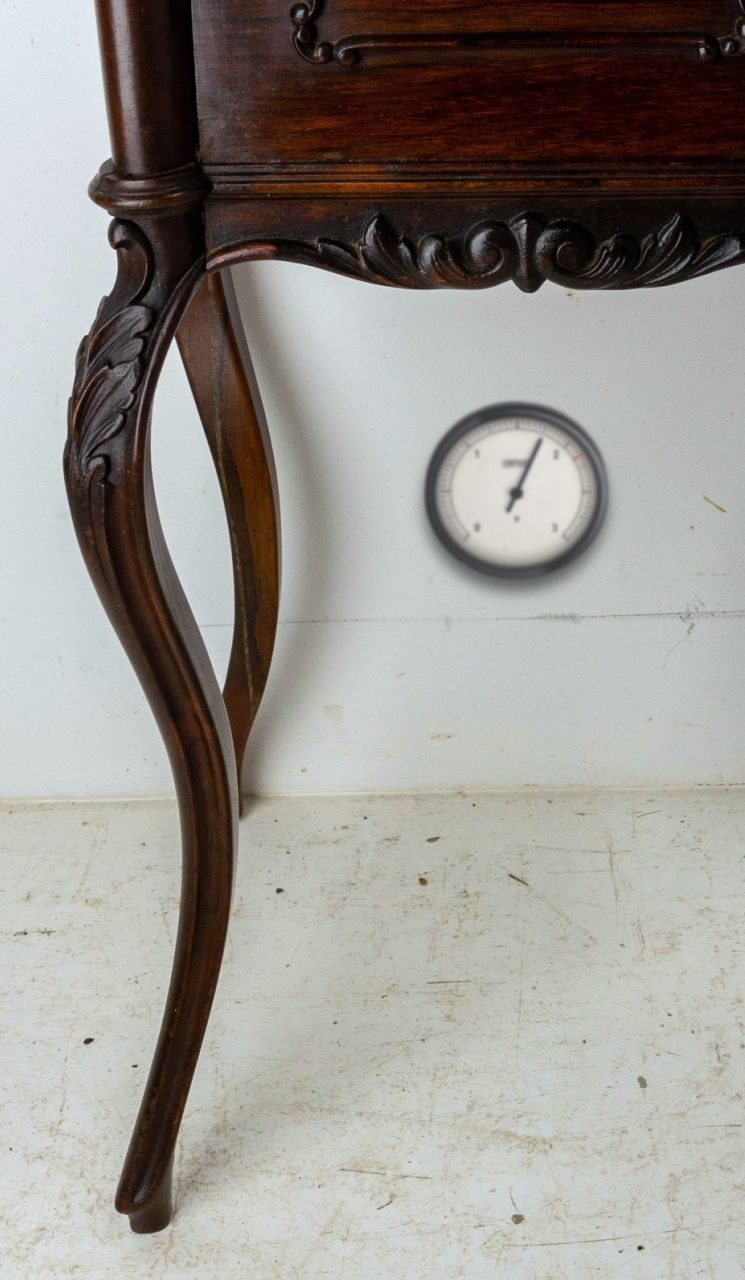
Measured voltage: 1.75 V
